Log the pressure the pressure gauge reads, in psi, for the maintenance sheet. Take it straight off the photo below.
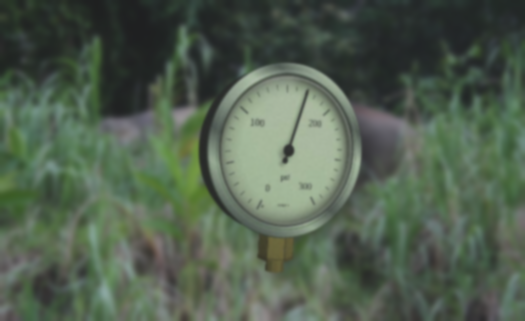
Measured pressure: 170 psi
